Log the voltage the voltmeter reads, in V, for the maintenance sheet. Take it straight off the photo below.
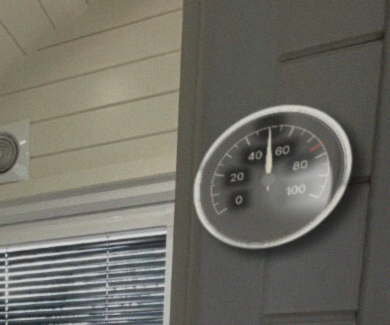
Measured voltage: 50 V
